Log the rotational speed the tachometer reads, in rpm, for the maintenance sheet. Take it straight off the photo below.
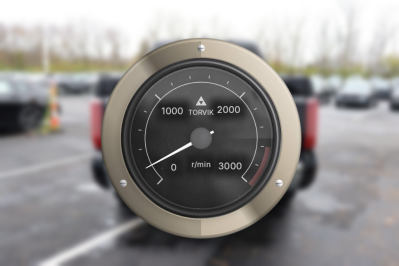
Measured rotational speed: 200 rpm
